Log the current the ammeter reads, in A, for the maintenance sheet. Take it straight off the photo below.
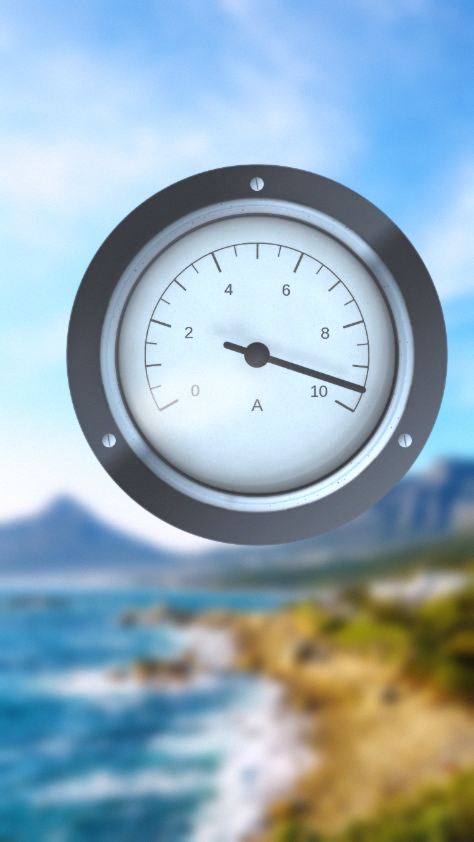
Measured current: 9.5 A
